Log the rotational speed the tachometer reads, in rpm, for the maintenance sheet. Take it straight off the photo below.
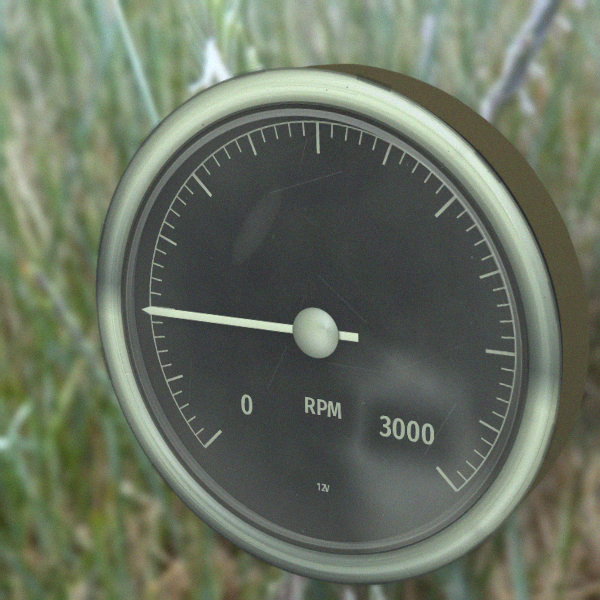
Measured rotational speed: 500 rpm
